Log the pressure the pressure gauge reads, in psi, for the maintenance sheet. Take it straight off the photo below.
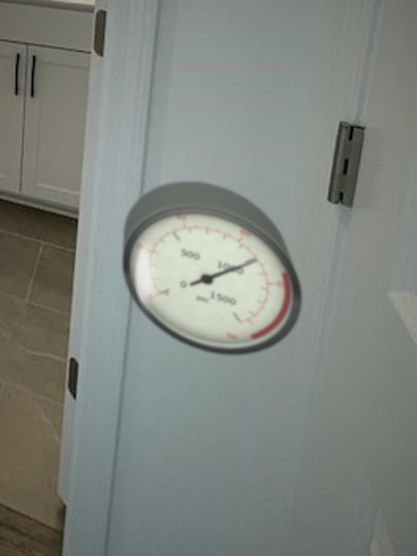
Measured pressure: 1000 psi
